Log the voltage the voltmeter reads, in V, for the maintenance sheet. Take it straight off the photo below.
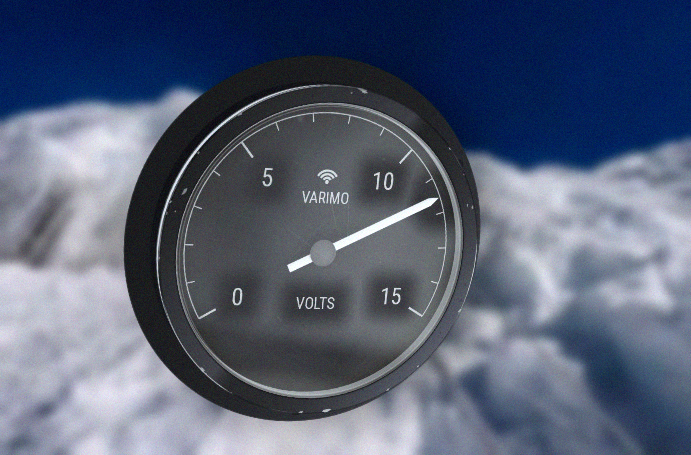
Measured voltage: 11.5 V
